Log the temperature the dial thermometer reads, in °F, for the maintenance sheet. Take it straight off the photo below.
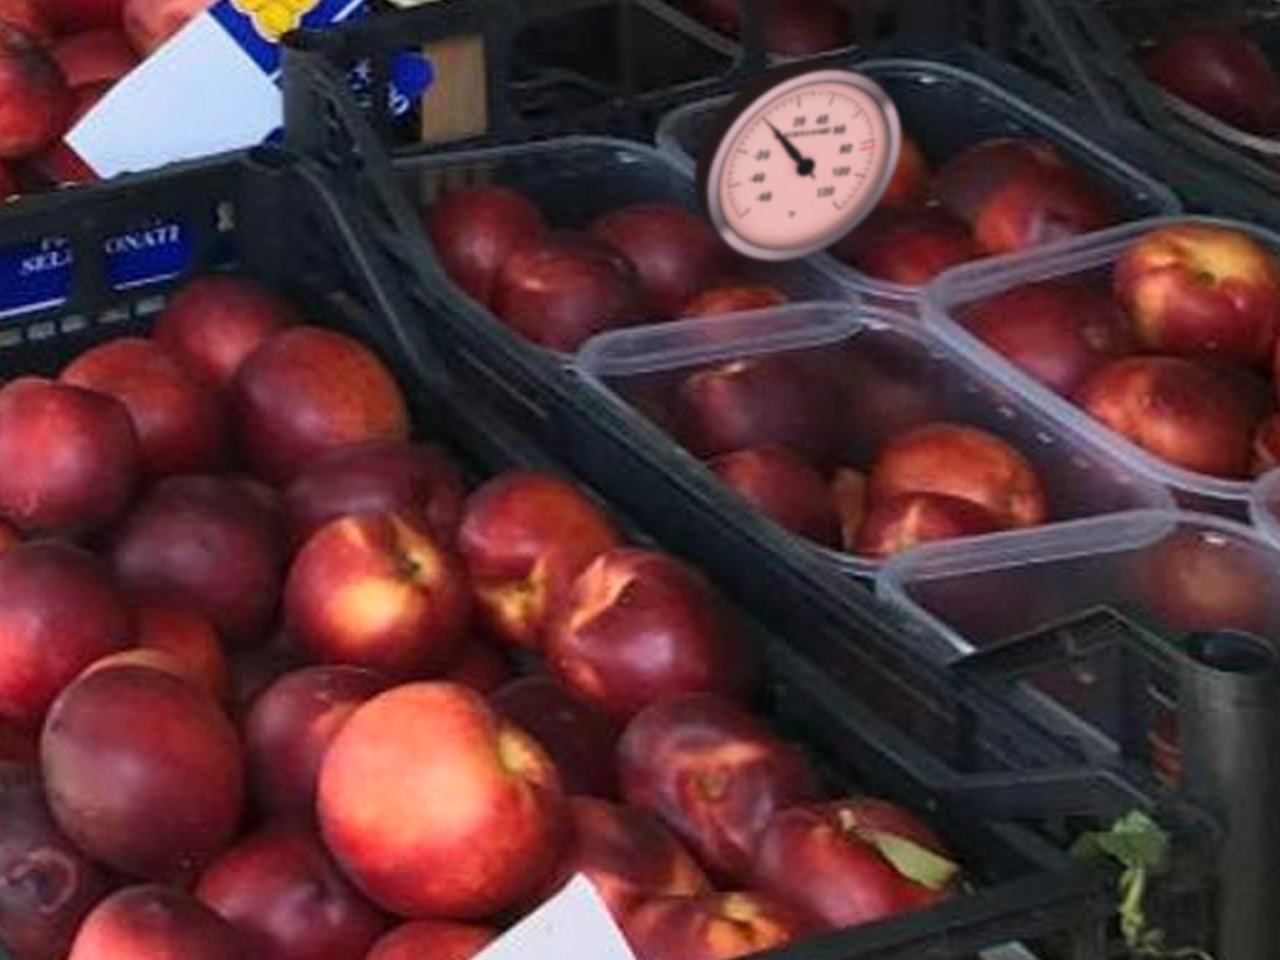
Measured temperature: 0 °F
